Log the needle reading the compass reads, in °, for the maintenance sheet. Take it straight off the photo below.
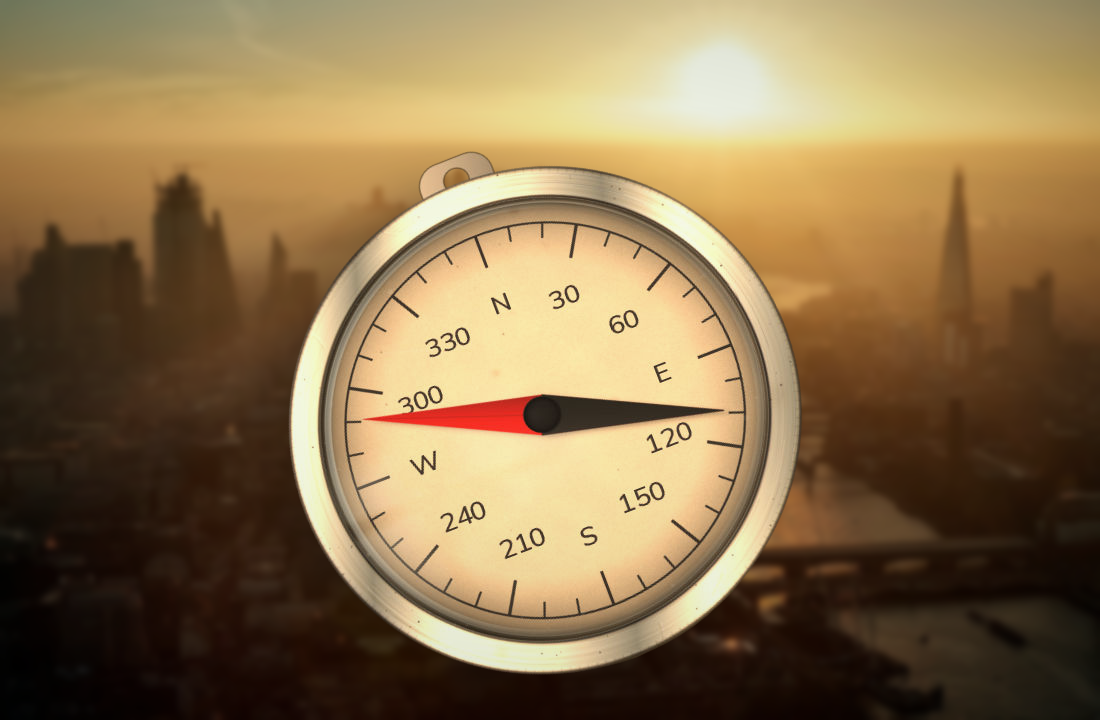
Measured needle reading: 290 °
